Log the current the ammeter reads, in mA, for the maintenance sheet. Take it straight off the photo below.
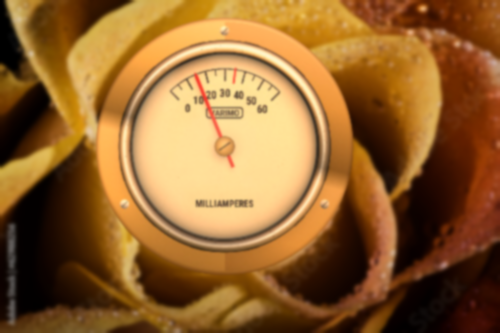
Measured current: 15 mA
